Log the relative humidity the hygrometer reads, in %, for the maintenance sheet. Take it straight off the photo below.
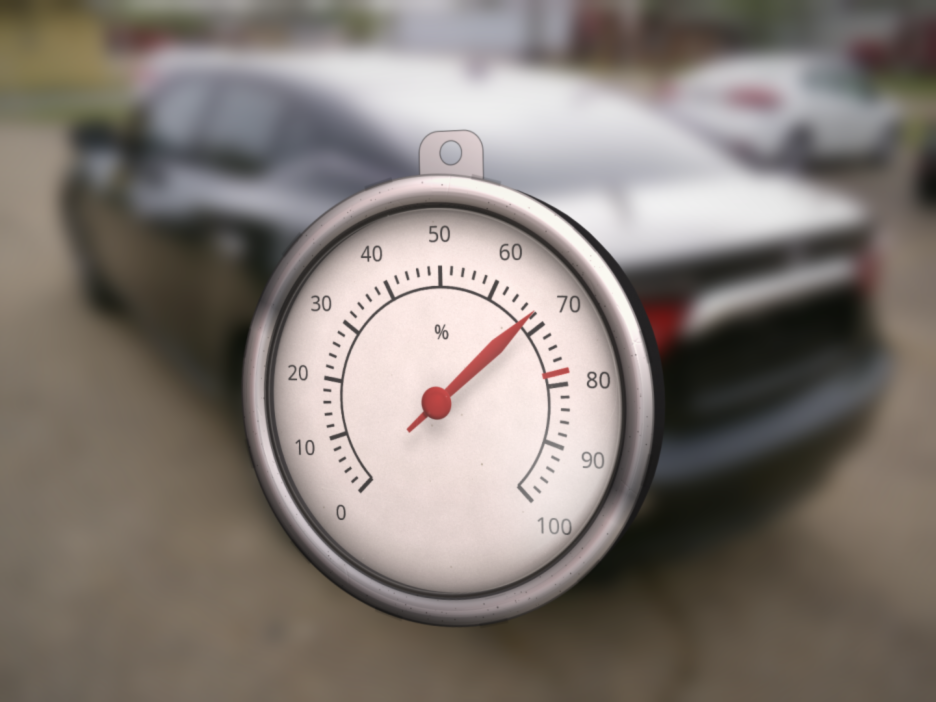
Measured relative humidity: 68 %
